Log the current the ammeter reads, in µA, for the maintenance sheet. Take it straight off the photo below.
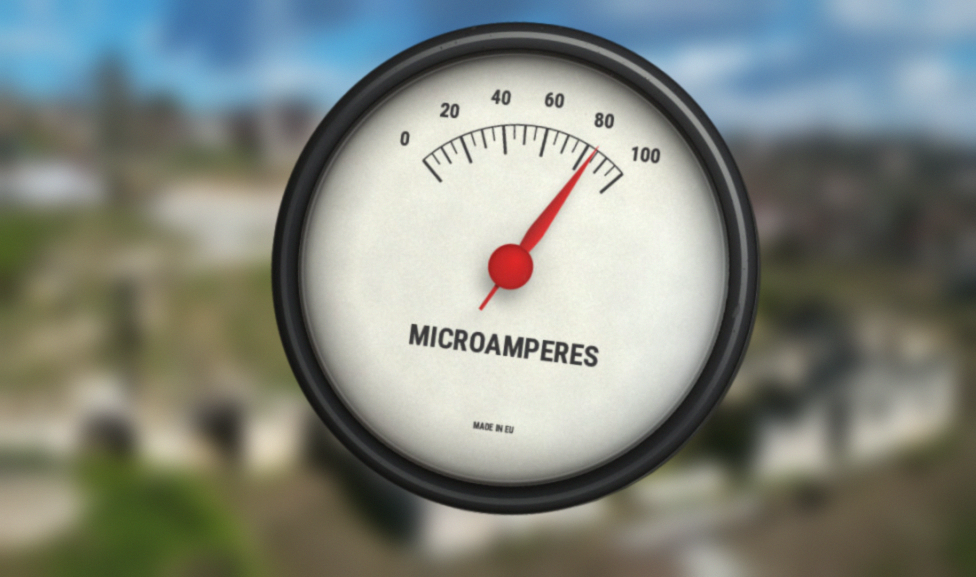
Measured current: 85 µA
